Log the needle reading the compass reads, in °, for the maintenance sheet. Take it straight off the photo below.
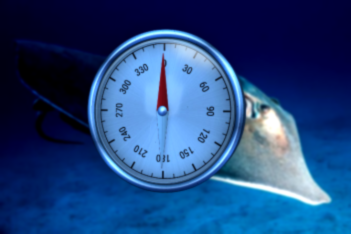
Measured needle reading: 0 °
